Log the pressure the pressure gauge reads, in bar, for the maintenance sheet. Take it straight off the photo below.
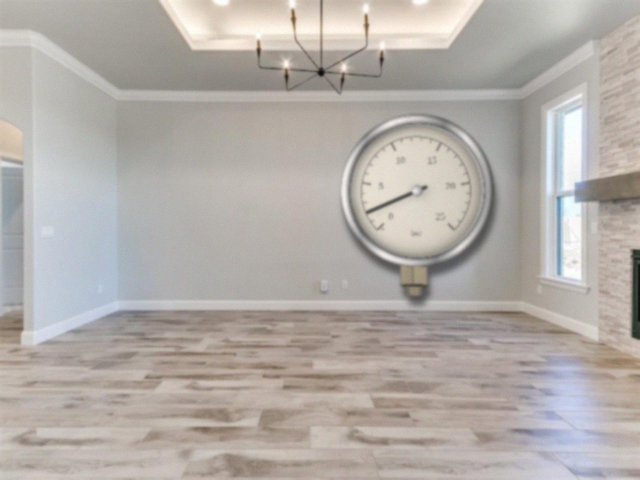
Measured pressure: 2 bar
